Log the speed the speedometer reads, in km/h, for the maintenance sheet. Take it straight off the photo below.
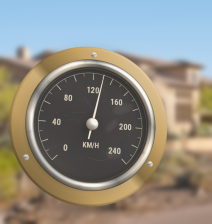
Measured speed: 130 km/h
